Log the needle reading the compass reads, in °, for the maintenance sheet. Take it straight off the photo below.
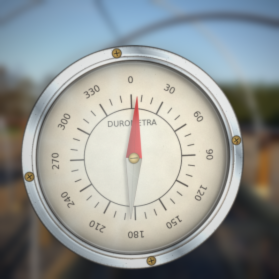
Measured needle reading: 5 °
